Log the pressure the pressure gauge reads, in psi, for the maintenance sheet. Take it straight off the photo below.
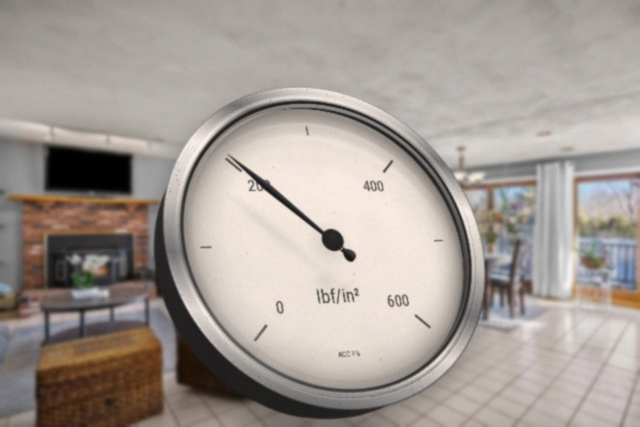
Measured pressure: 200 psi
